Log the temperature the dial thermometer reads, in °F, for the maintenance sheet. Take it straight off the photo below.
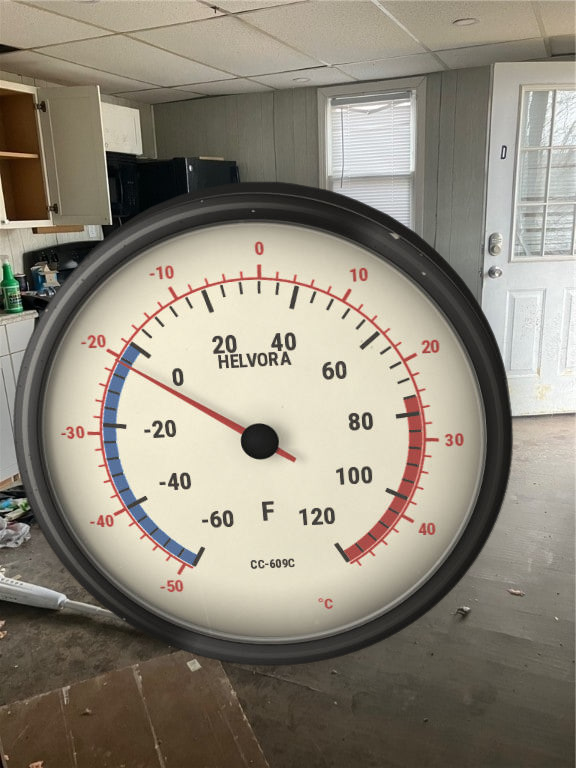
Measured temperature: -4 °F
